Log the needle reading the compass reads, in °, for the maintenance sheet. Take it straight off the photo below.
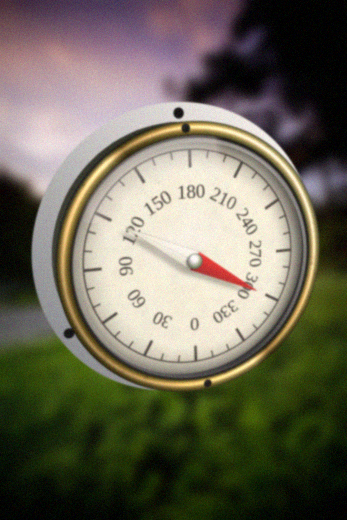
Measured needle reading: 300 °
